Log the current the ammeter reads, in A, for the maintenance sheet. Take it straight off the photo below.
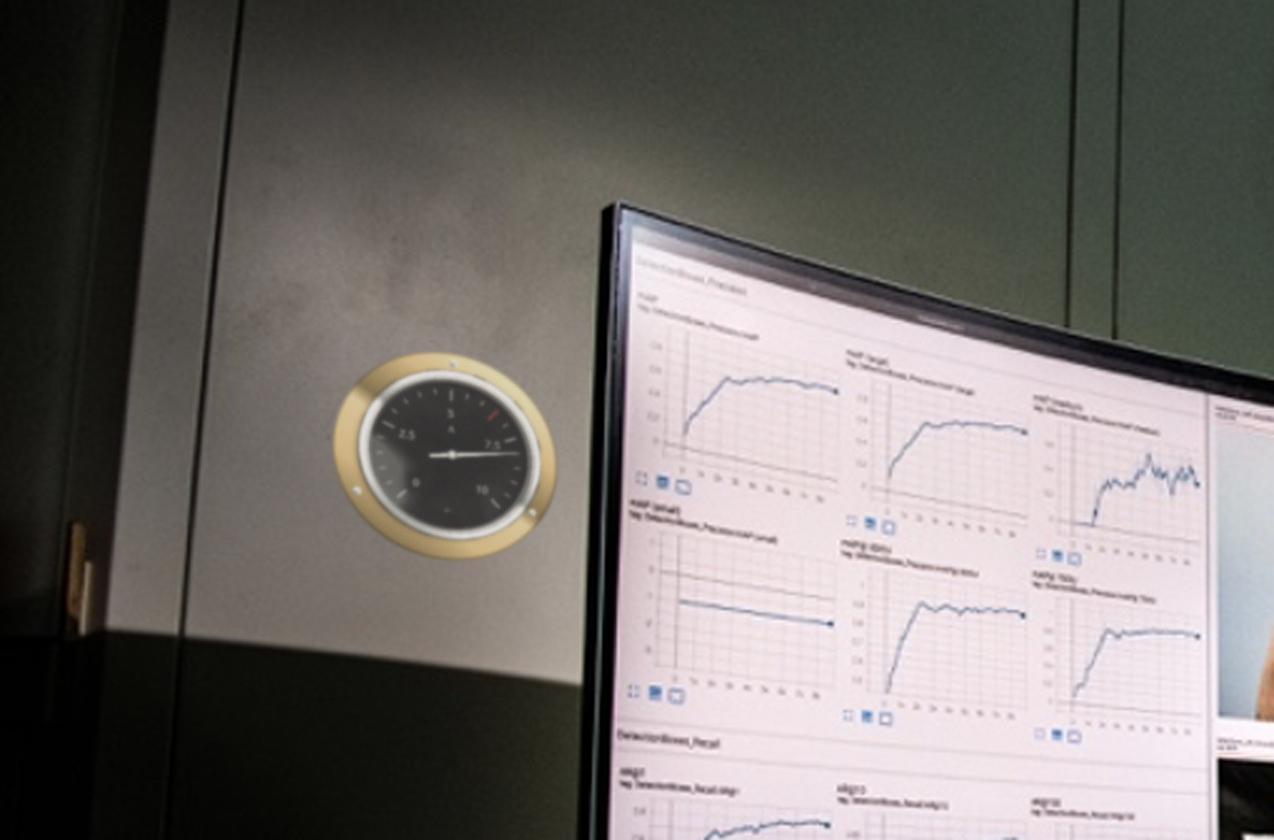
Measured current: 8 A
